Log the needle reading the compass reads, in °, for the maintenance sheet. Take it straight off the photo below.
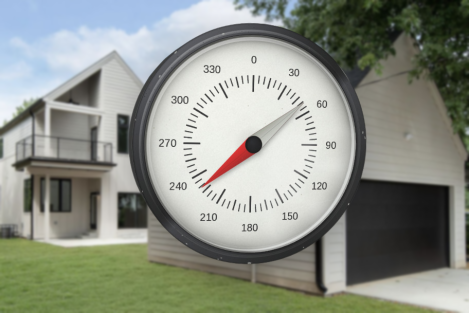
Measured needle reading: 230 °
